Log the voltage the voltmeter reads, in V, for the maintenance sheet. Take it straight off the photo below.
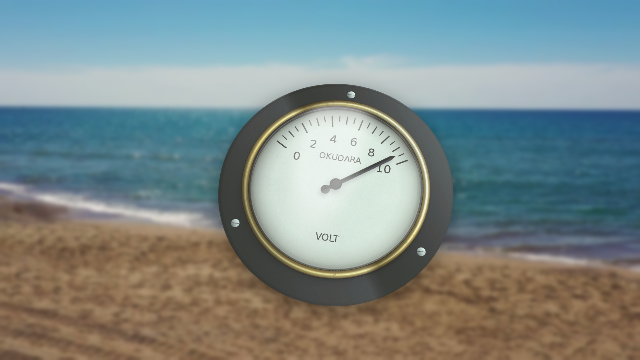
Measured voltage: 9.5 V
